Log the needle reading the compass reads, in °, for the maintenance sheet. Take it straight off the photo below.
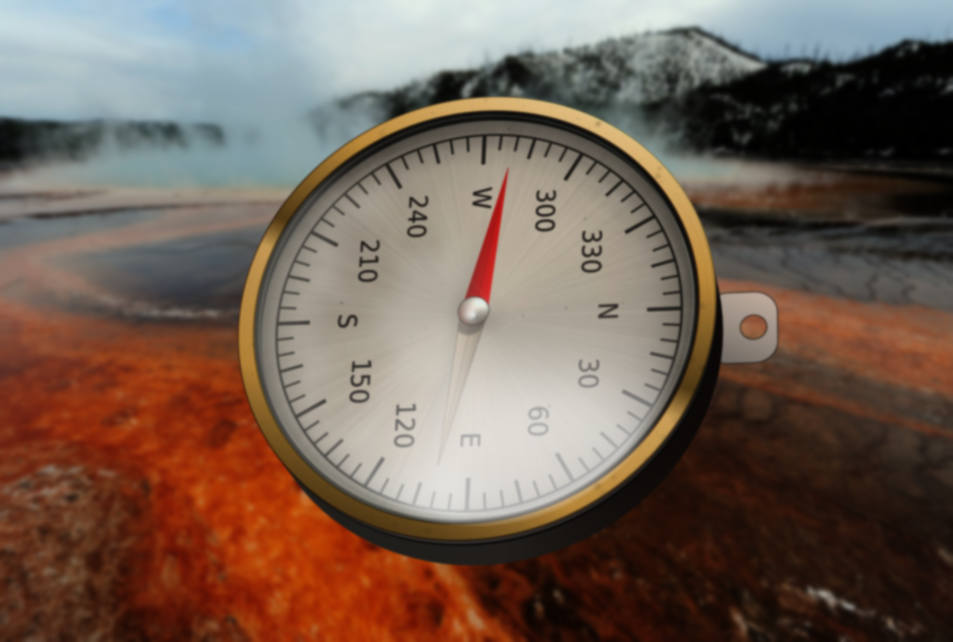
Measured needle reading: 280 °
